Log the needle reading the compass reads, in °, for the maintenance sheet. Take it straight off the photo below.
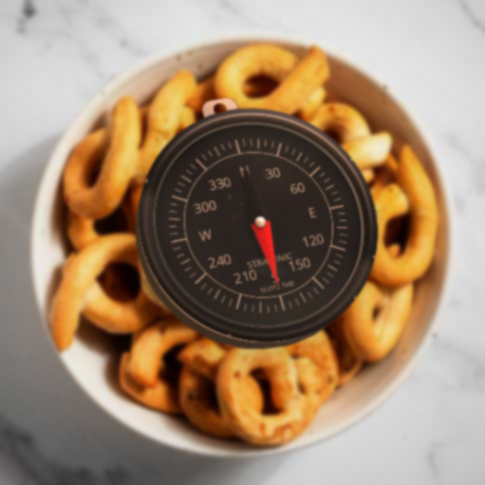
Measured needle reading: 180 °
